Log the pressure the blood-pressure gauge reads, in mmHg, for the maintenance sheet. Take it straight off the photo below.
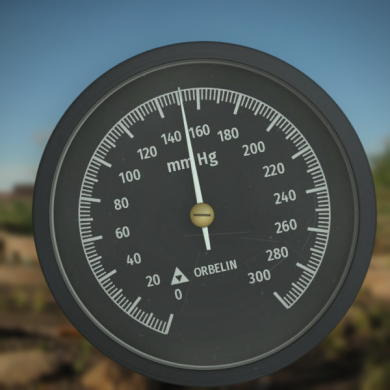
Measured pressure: 152 mmHg
